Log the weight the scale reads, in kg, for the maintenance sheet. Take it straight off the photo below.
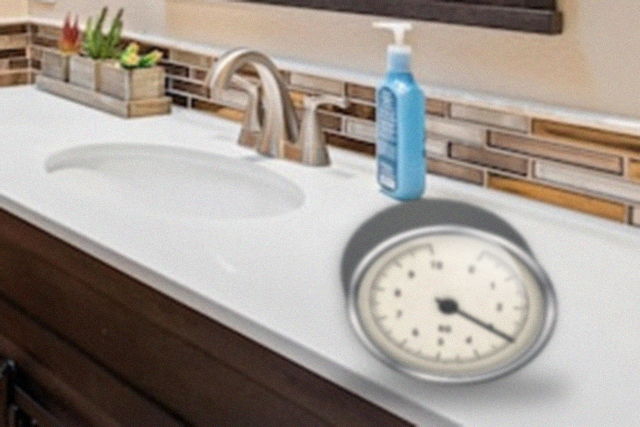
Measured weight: 3 kg
